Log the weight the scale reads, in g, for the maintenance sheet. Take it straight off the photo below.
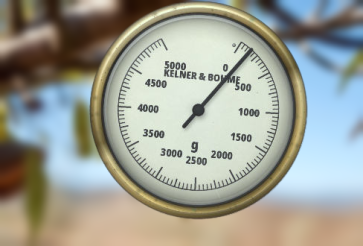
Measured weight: 150 g
